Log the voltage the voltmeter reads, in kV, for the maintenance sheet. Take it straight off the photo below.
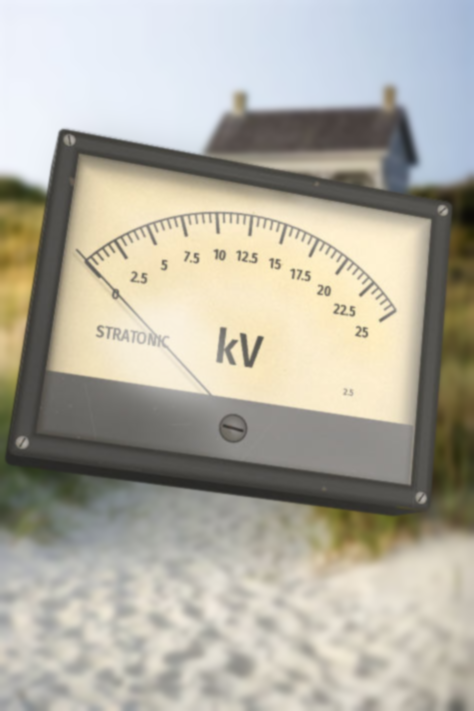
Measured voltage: 0 kV
